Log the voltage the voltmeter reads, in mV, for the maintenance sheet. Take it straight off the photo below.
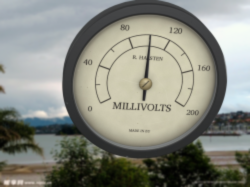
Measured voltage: 100 mV
